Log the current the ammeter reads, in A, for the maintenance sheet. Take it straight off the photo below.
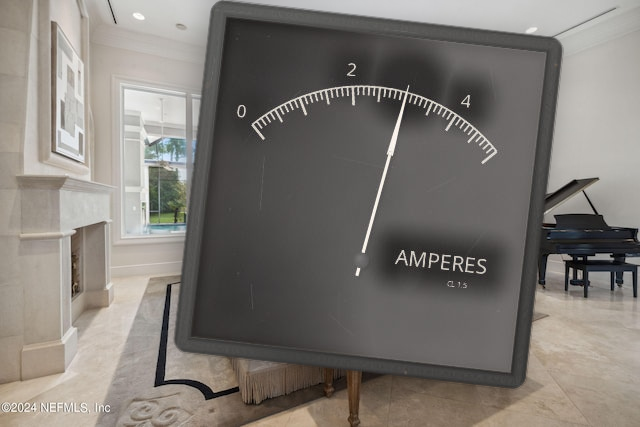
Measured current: 3 A
